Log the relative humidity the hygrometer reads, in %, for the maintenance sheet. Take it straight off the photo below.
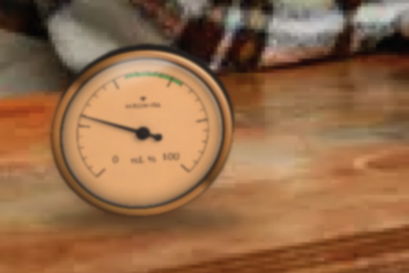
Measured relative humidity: 24 %
